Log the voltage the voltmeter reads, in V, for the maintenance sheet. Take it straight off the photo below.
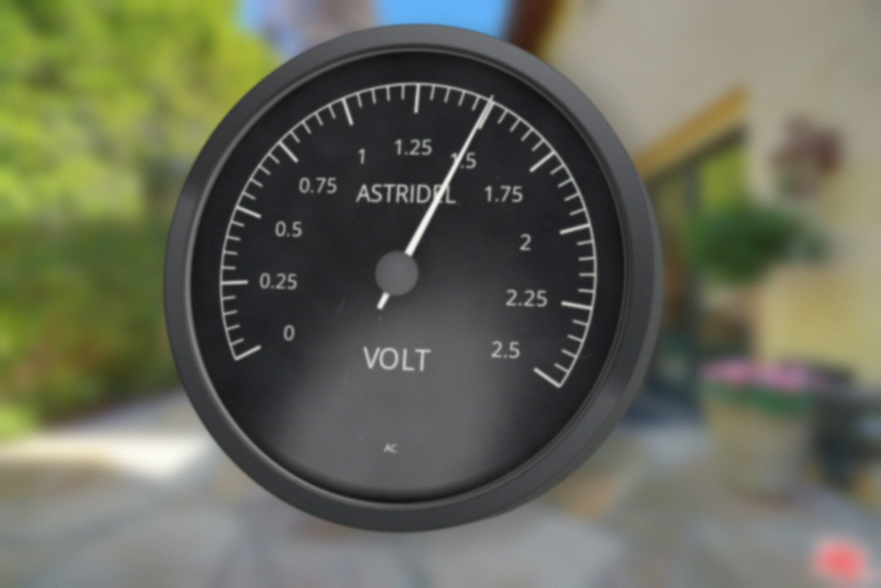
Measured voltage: 1.5 V
